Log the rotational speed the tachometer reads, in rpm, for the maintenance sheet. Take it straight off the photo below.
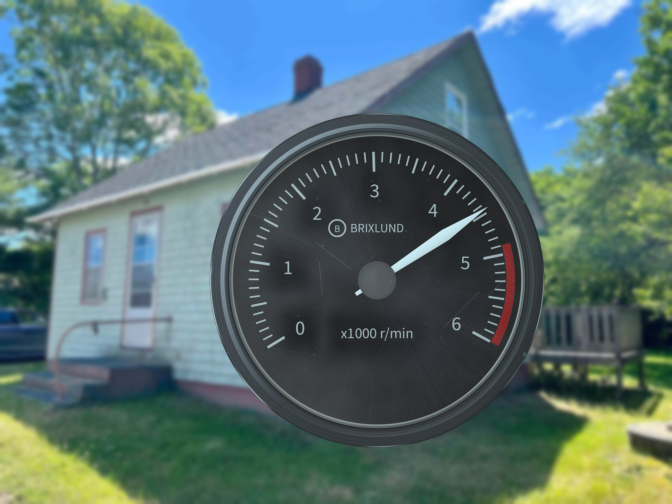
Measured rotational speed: 4450 rpm
